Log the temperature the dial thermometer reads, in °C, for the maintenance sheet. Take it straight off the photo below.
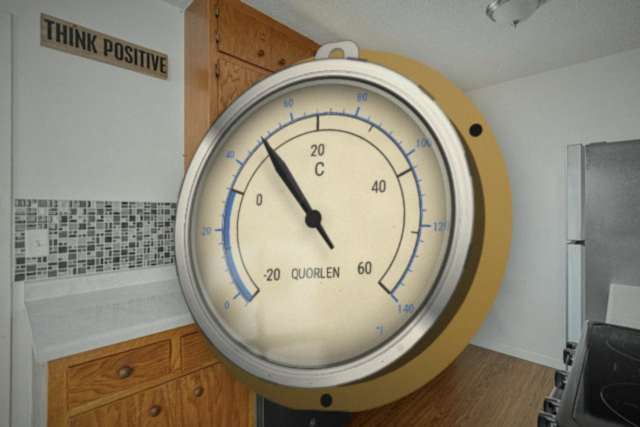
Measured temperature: 10 °C
